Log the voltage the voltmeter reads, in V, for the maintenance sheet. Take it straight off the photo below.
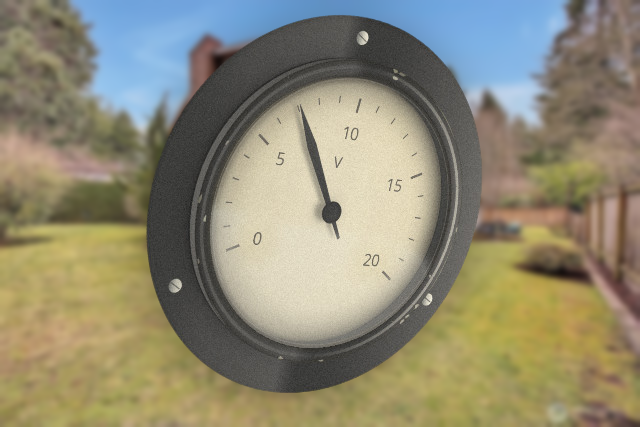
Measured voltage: 7 V
